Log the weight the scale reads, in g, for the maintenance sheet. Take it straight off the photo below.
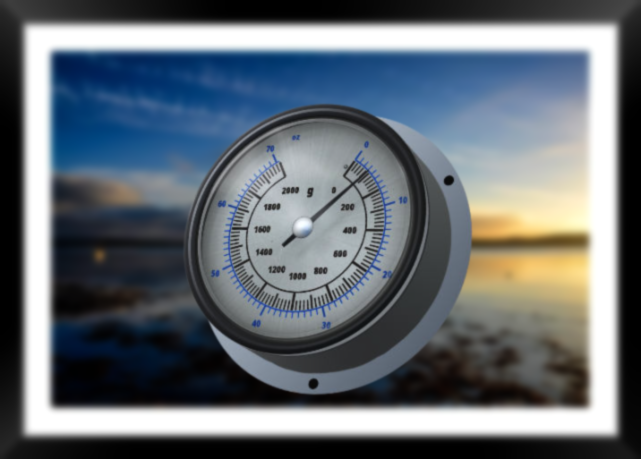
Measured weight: 100 g
